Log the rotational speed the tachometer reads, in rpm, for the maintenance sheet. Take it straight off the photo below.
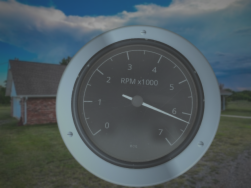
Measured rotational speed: 6250 rpm
